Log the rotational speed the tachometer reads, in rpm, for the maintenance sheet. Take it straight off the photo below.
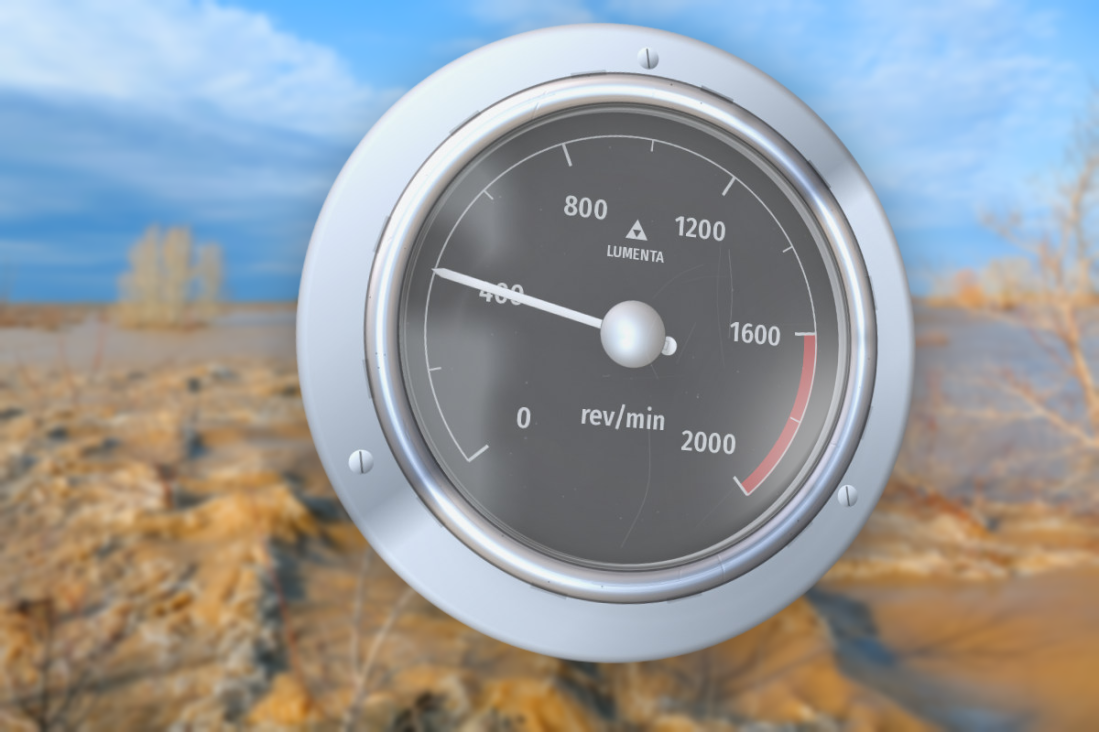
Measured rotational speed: 400 rpm
